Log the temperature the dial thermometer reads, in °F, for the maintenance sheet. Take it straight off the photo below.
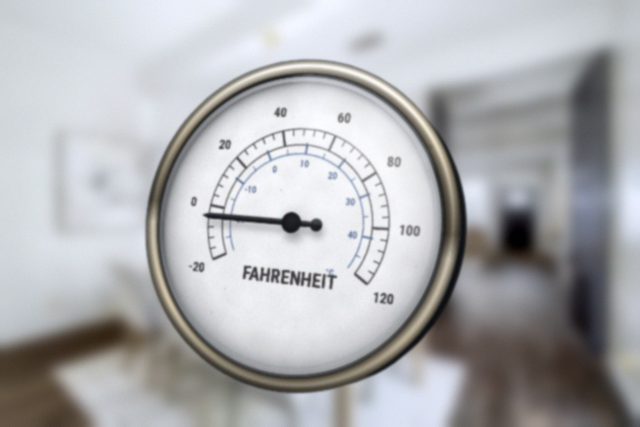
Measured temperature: -4 °F
